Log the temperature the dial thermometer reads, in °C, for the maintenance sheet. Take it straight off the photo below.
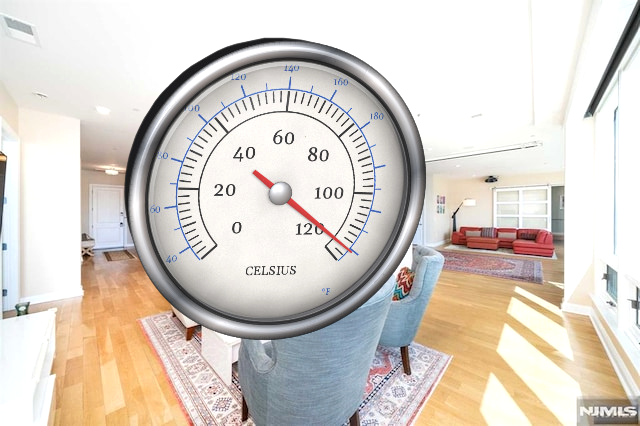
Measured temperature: 116 °C
